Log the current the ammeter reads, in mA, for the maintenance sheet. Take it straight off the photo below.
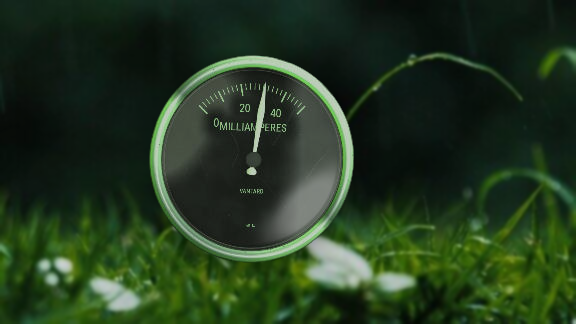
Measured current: 30 mA
